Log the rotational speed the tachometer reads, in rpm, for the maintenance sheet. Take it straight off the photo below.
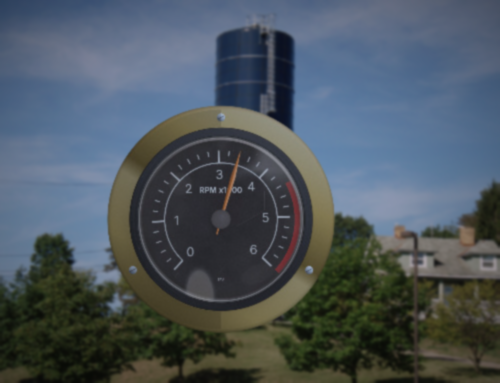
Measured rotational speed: 3400 rpm
